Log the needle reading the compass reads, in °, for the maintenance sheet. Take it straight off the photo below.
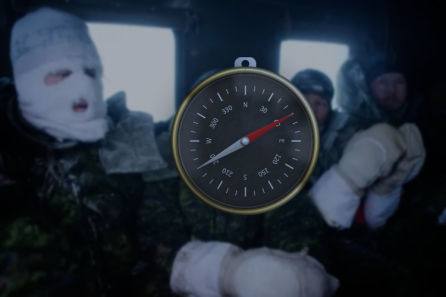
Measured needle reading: 60 °
